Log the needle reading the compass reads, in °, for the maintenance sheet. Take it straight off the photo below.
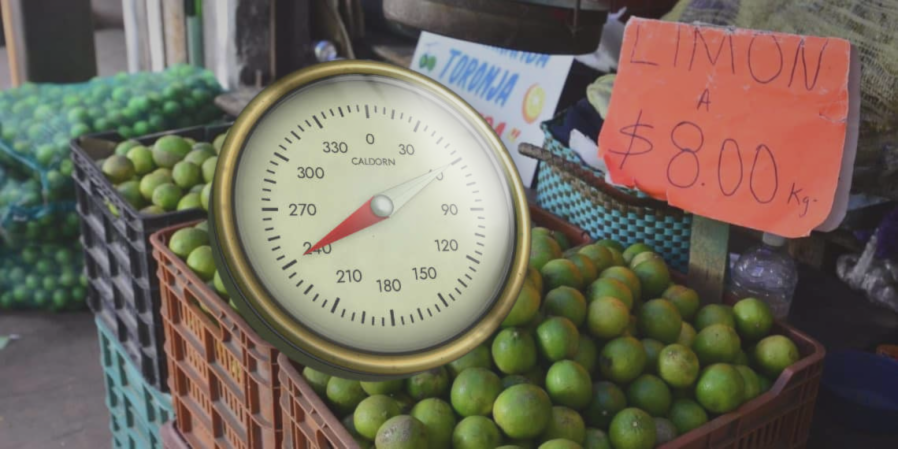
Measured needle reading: 240 °
